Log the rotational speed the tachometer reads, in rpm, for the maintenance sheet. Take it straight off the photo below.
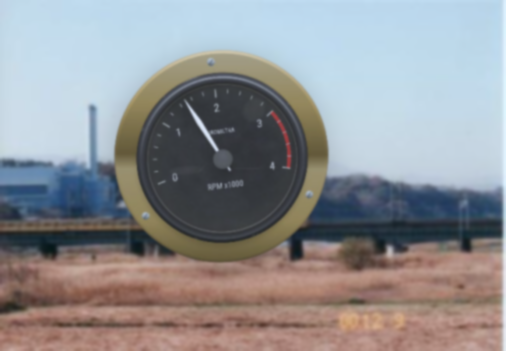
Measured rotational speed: 1500 rpm
